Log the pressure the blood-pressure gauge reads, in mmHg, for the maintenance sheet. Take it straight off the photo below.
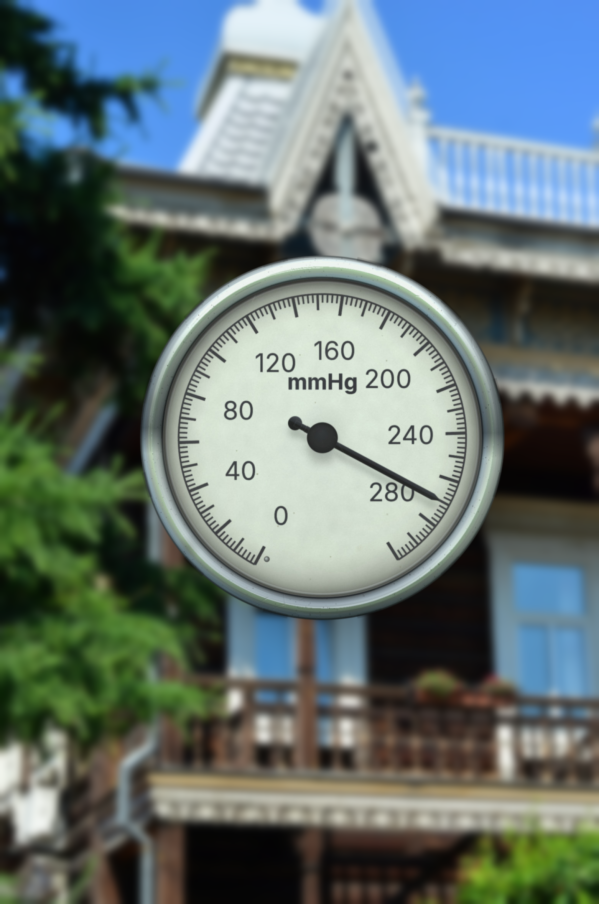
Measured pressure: 270 mmHg
